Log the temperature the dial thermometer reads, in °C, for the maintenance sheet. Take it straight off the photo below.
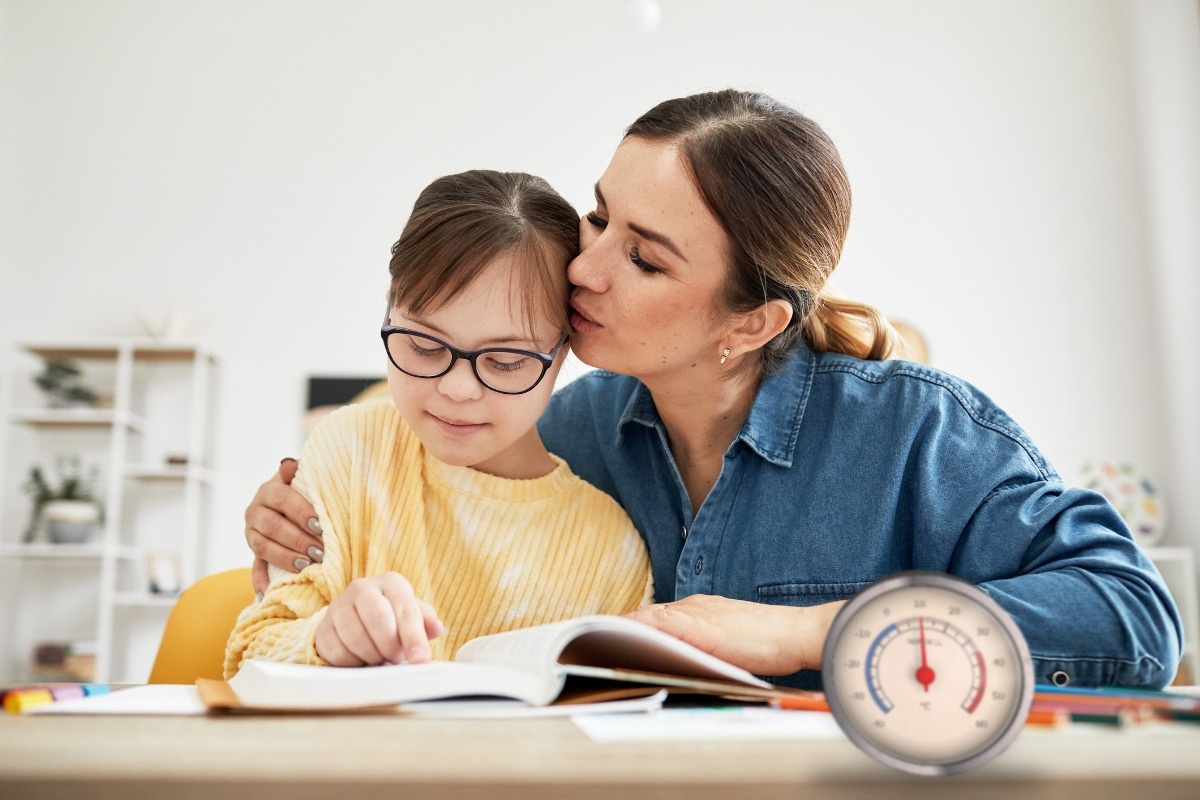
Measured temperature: 10 °C
